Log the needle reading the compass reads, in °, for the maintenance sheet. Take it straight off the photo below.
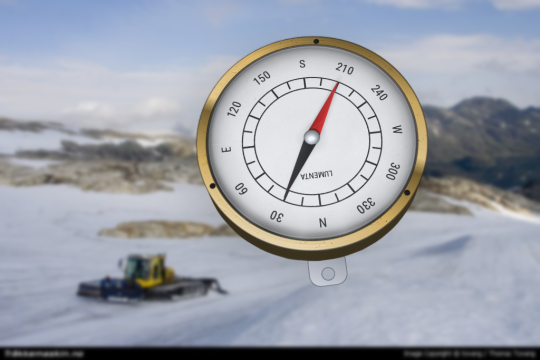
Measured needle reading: 210 °
